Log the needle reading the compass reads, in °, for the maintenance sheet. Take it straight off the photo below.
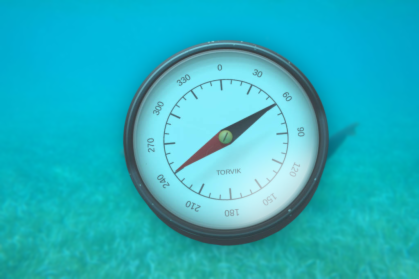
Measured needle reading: 240 °
